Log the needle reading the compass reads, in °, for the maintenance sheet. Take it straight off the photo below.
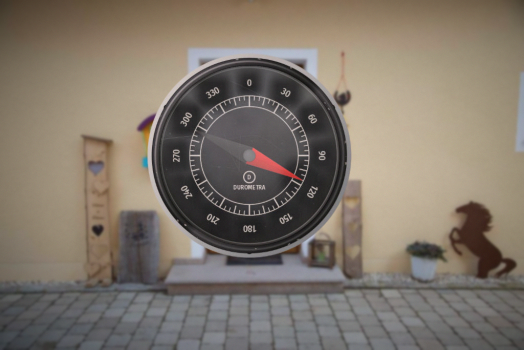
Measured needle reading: 115 °
